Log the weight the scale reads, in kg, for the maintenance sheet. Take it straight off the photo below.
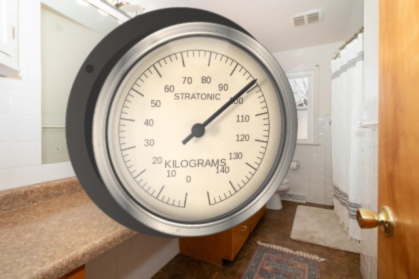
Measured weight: 98 kg
